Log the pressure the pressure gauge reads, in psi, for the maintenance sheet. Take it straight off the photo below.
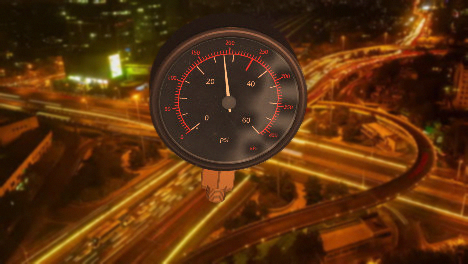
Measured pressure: 27.5 psi
